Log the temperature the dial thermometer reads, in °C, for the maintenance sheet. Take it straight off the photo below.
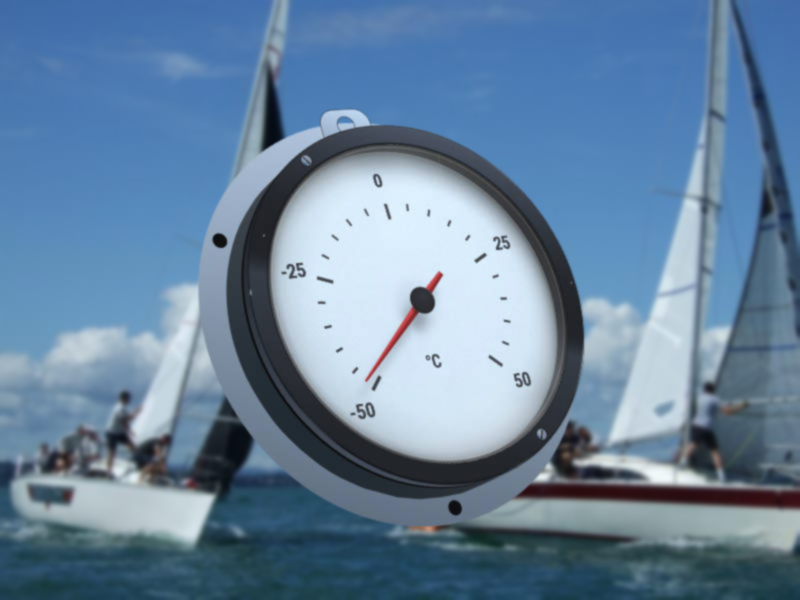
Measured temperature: -47.5 °C
